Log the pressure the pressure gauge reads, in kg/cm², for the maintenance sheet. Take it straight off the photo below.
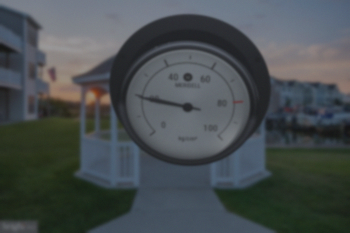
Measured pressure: 20 kg/cm²
